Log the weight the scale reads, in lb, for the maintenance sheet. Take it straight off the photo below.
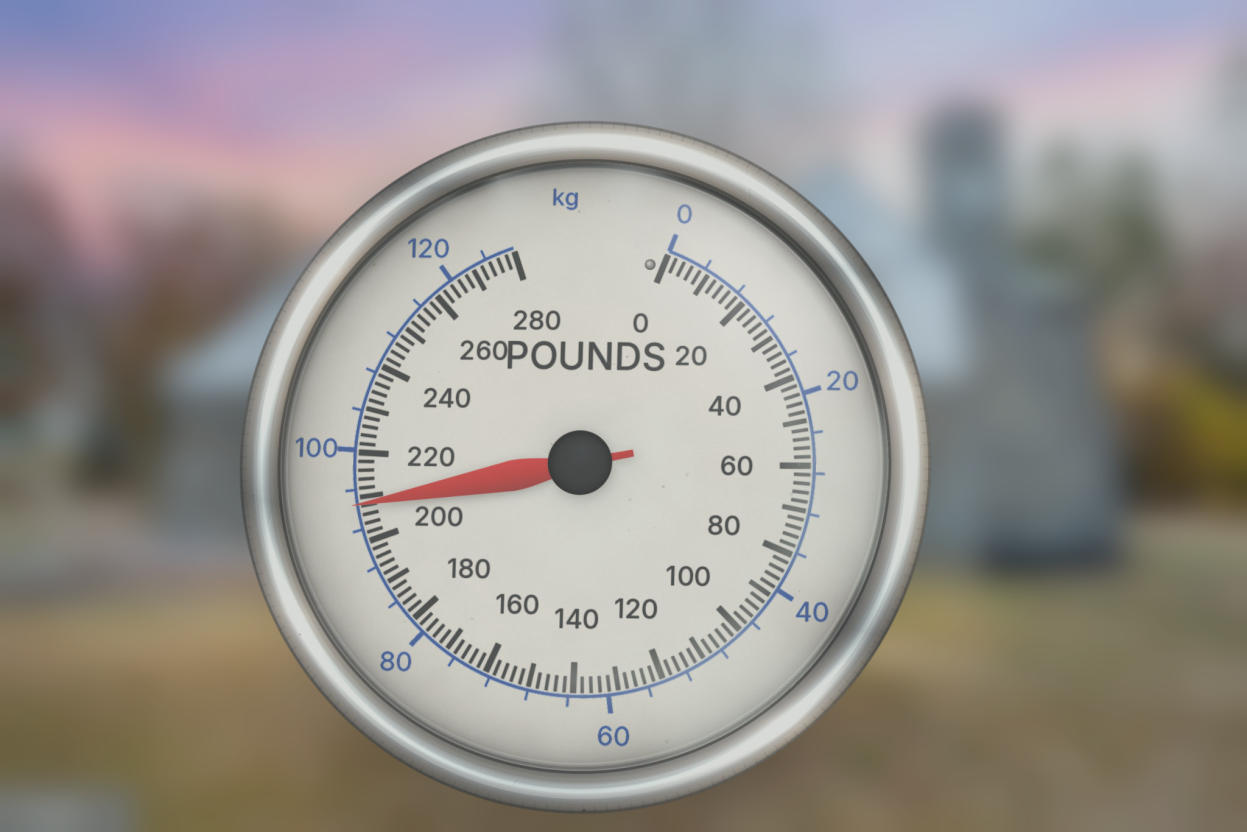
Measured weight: 208 lb
